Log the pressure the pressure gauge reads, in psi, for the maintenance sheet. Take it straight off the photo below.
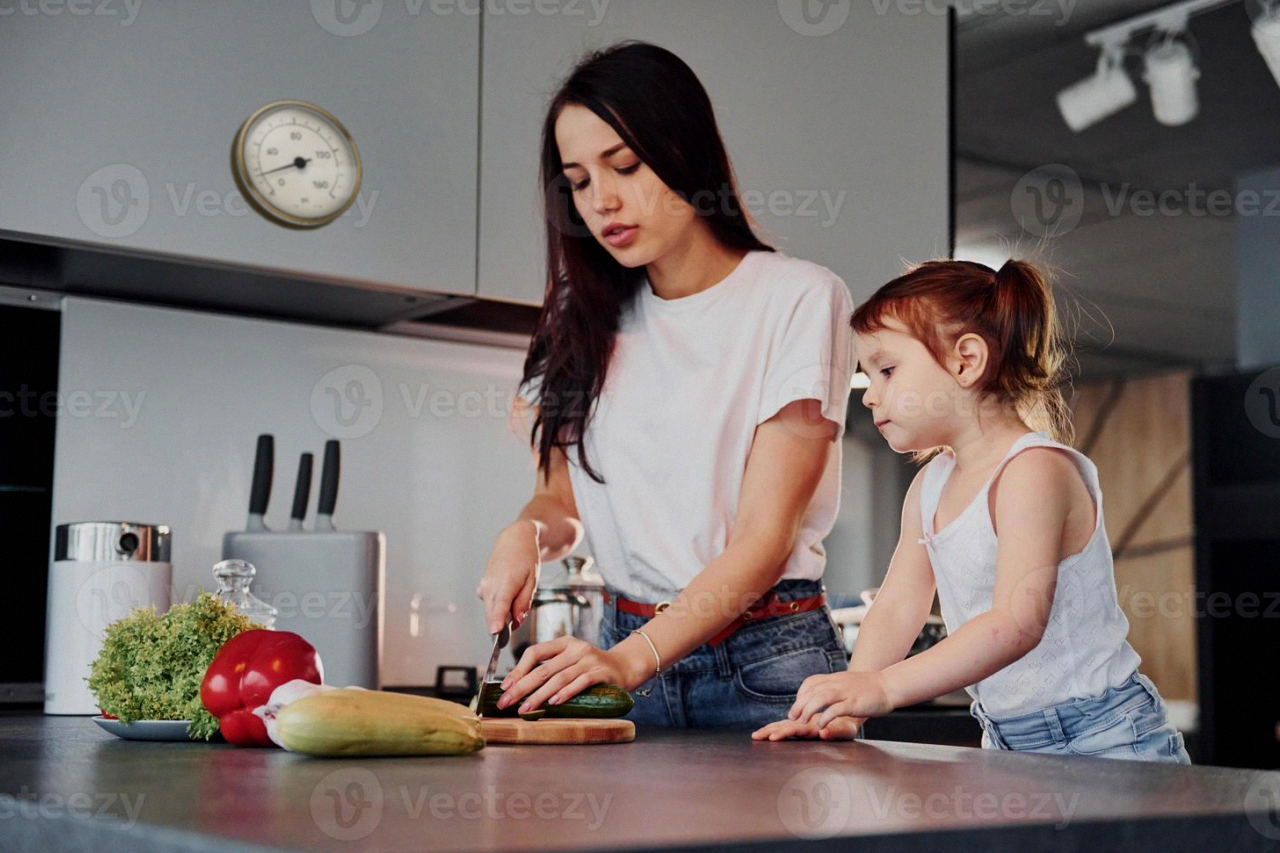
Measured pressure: 15 psi
